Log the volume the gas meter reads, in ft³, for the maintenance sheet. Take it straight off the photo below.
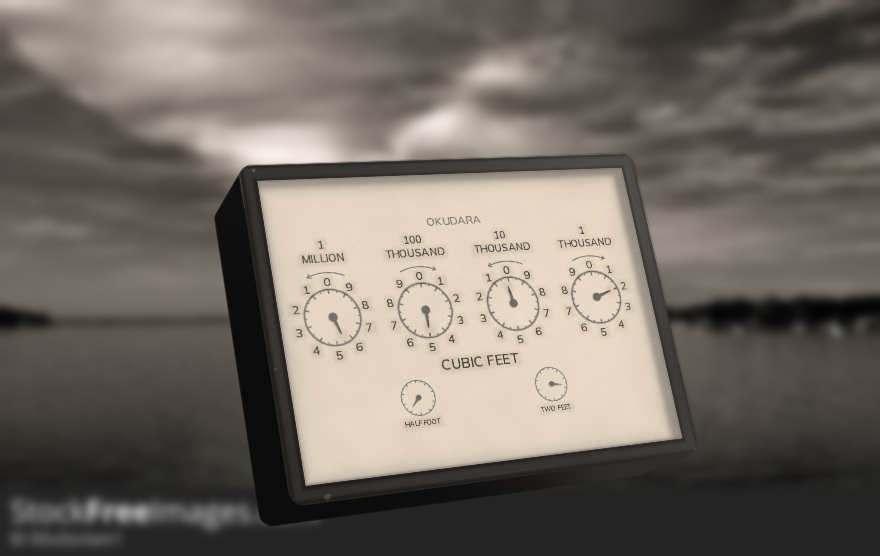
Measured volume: 550200 ft³
